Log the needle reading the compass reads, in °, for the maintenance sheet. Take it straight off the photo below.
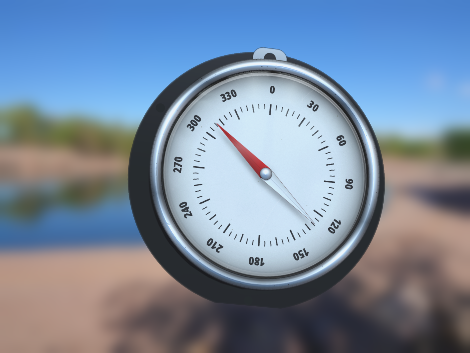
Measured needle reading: 310 °
